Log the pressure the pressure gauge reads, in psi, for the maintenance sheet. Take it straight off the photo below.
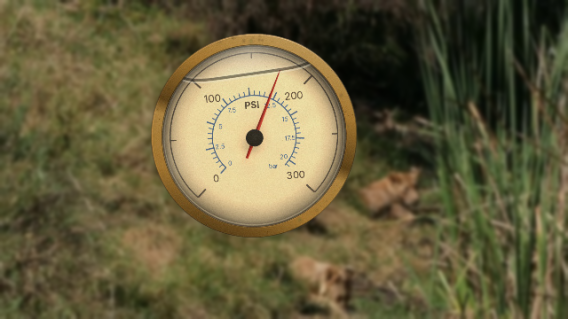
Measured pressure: 175 psi
